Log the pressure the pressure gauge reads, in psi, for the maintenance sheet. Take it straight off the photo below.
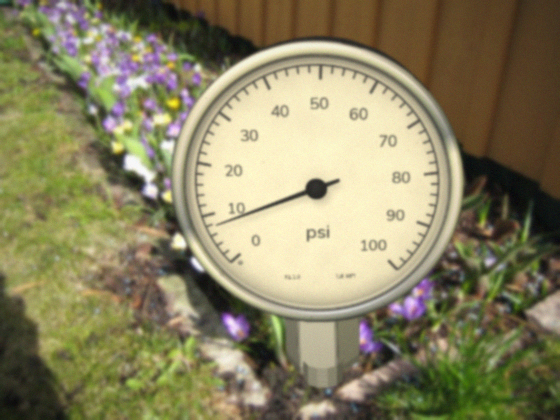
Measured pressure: 8 psi
